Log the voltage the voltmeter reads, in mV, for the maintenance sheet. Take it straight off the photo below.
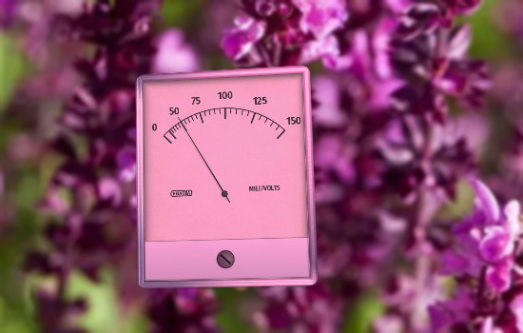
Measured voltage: 50 mV
